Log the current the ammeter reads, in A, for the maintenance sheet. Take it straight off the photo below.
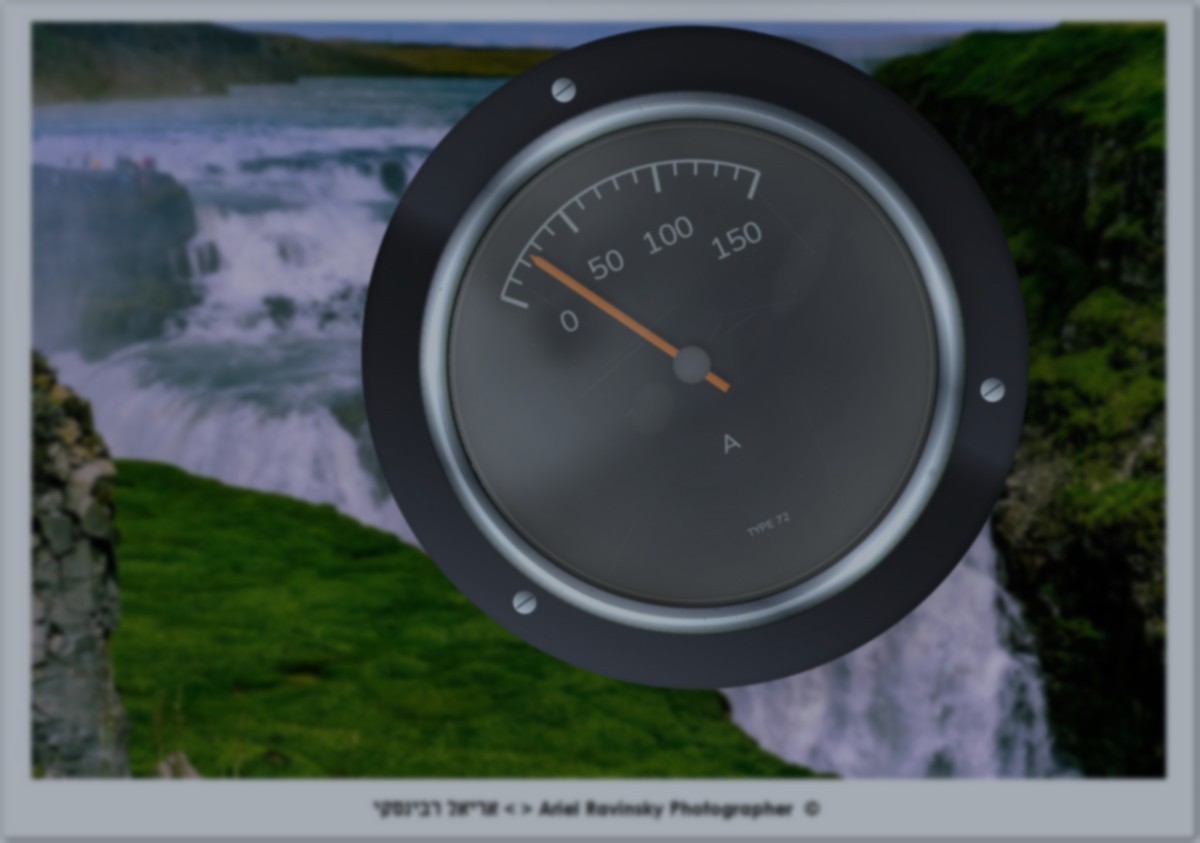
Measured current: 25 A
